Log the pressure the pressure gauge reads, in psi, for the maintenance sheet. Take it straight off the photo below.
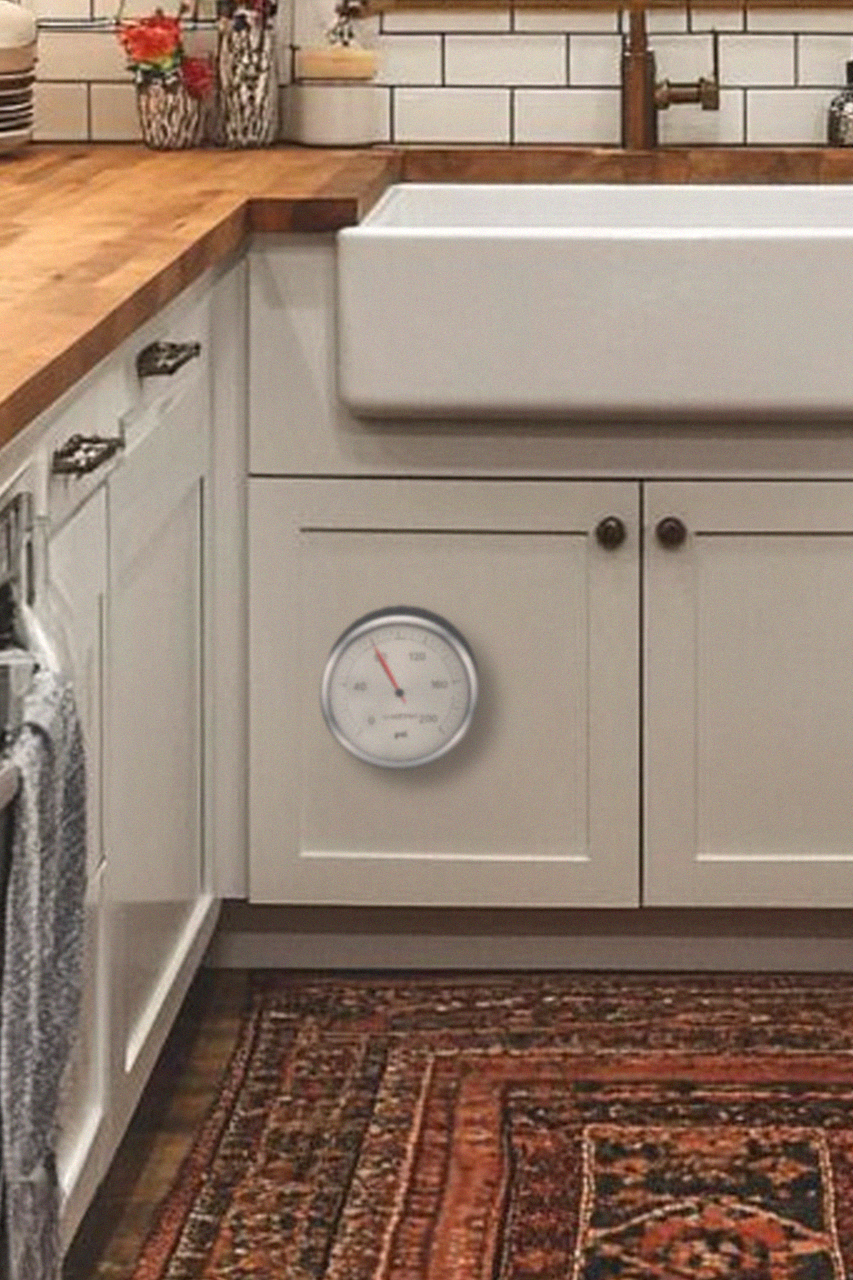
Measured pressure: 80 psi
